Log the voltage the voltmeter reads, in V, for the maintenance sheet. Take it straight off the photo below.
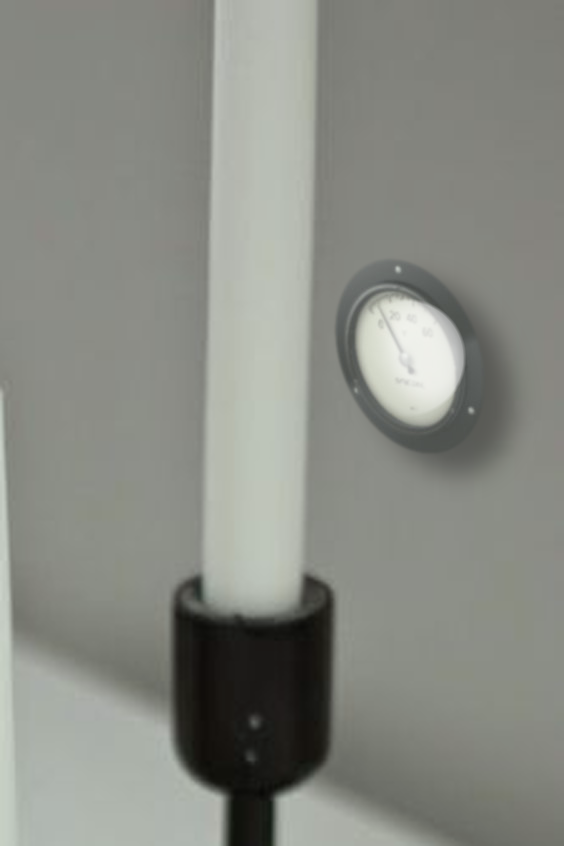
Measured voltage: 10 V
